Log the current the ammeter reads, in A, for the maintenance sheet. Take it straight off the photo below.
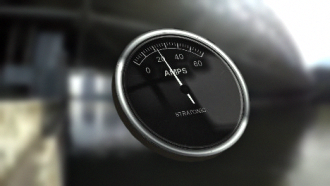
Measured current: 20 A
